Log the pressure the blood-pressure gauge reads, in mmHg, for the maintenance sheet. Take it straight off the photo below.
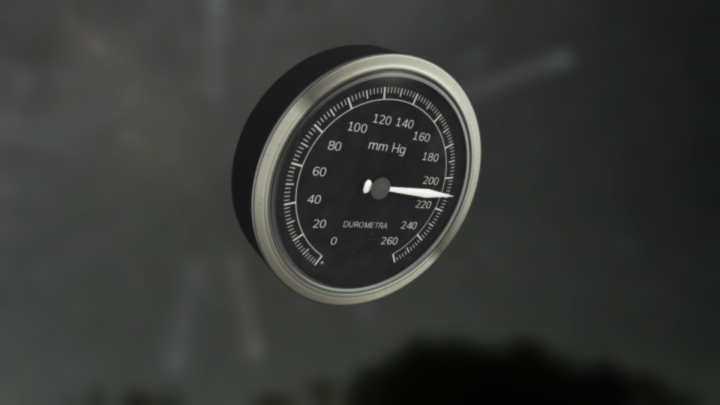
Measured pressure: 210 mmHg
